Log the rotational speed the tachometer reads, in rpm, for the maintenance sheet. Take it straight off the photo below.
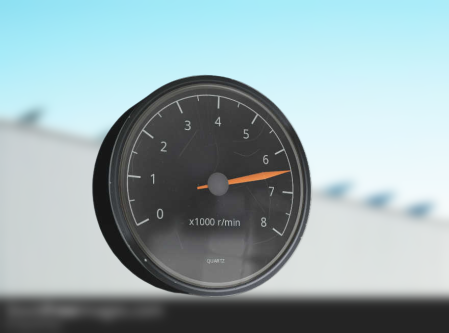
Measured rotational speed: 6500 rpm
